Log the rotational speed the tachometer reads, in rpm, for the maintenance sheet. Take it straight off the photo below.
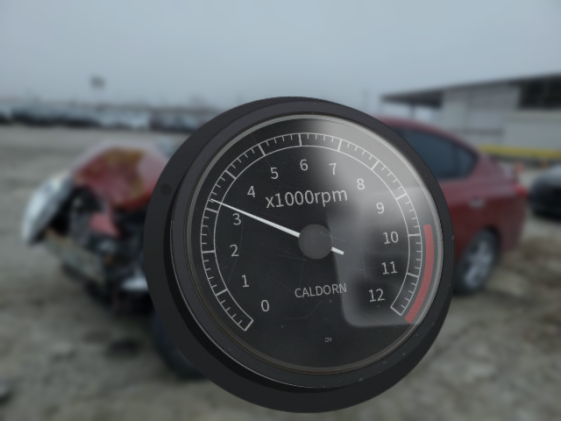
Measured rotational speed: 3200 rpm
